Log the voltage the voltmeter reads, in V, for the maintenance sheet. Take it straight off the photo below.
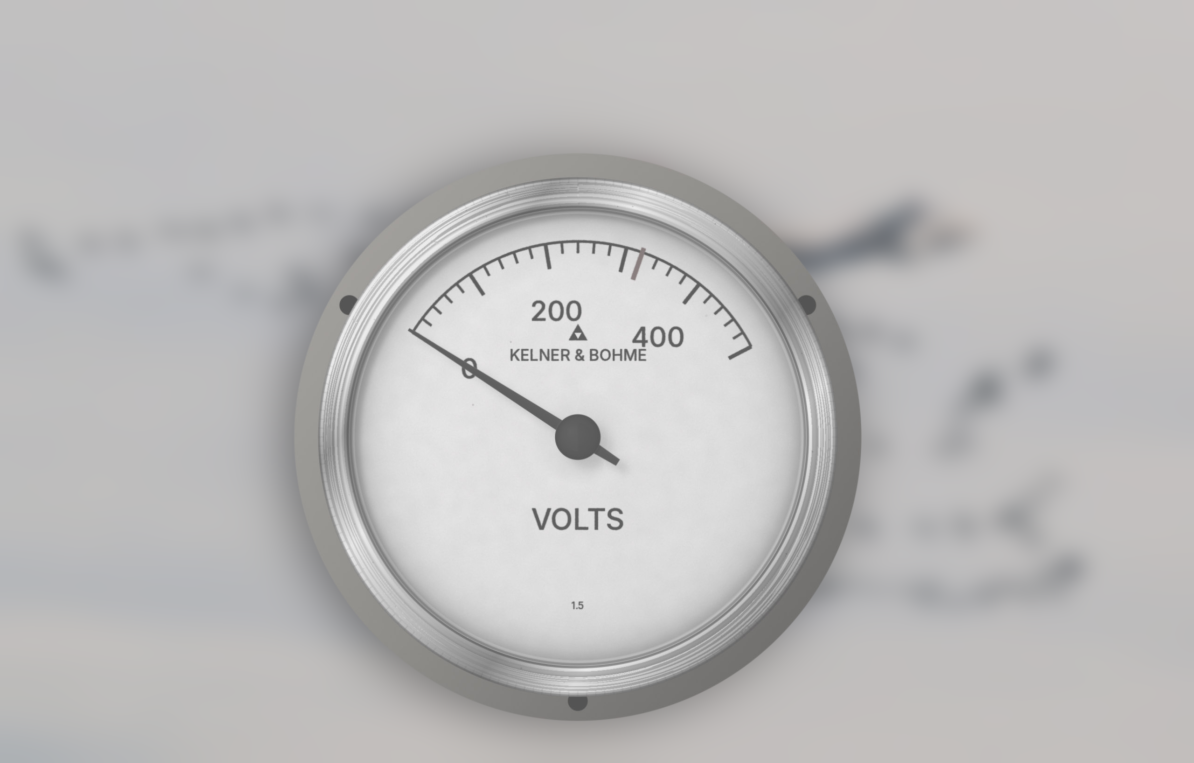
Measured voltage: 0 V
